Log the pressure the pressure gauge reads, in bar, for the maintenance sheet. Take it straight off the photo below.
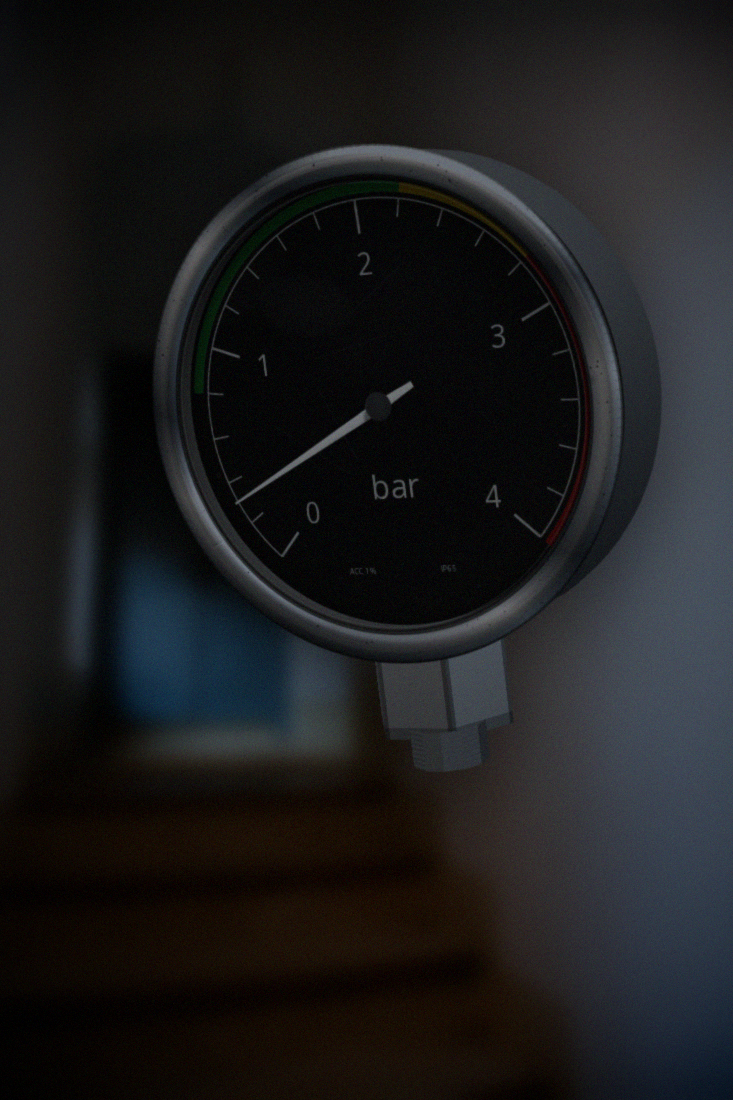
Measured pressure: 0.3 bar
